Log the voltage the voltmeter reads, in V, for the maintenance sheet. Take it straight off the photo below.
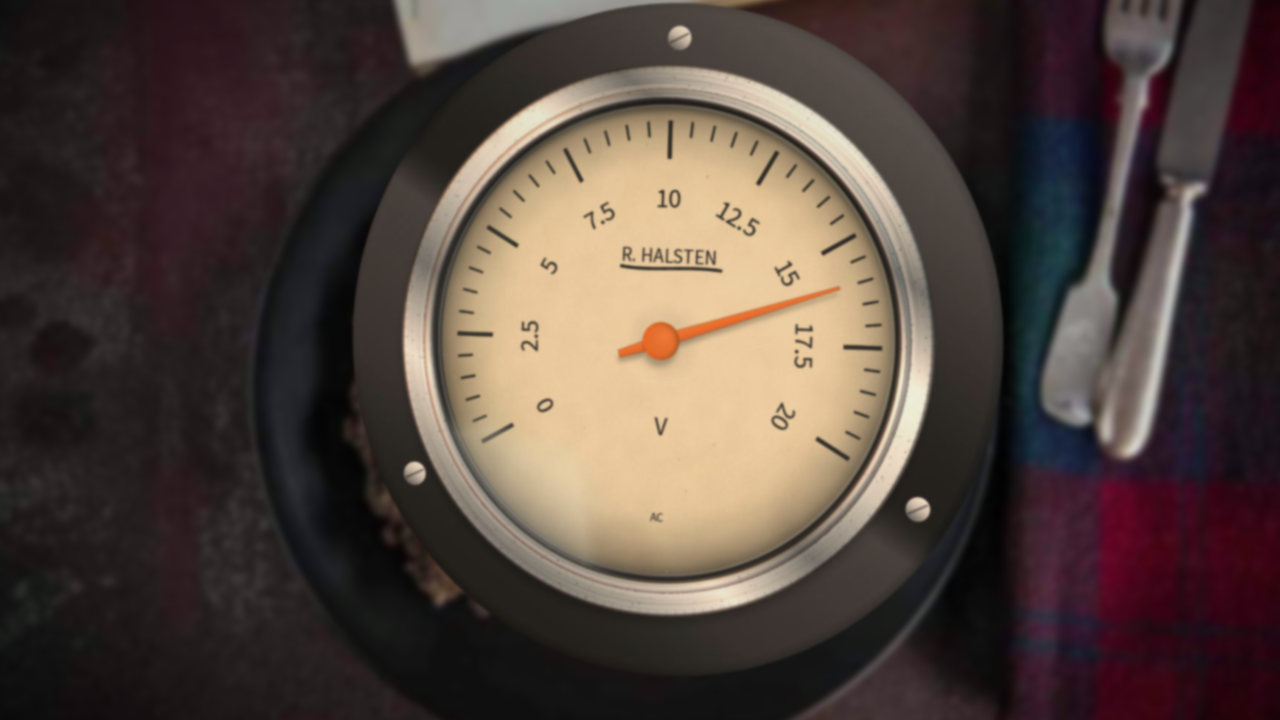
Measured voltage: 16 V
